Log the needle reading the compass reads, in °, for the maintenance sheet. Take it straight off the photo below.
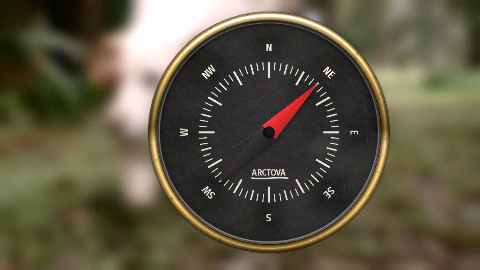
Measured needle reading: 45 °
